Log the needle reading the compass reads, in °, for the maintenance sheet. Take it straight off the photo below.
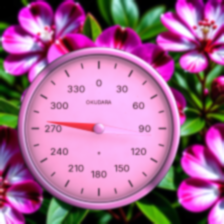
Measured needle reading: 277.5 °
